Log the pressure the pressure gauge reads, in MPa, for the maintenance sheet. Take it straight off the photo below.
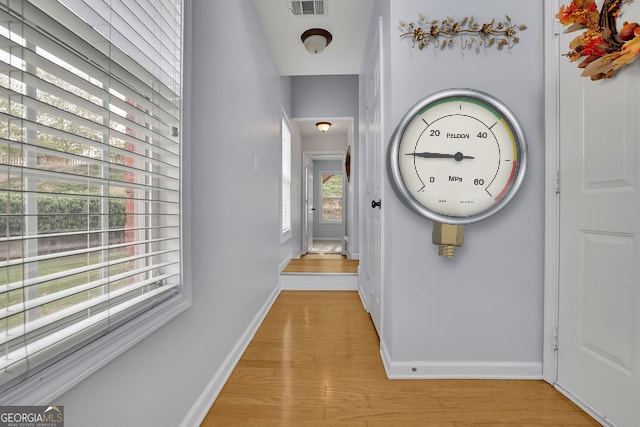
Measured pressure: 10 MPa
